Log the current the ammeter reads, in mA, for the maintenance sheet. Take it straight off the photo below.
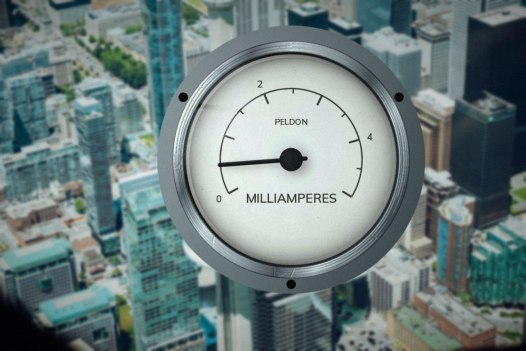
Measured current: 0.5 mA
